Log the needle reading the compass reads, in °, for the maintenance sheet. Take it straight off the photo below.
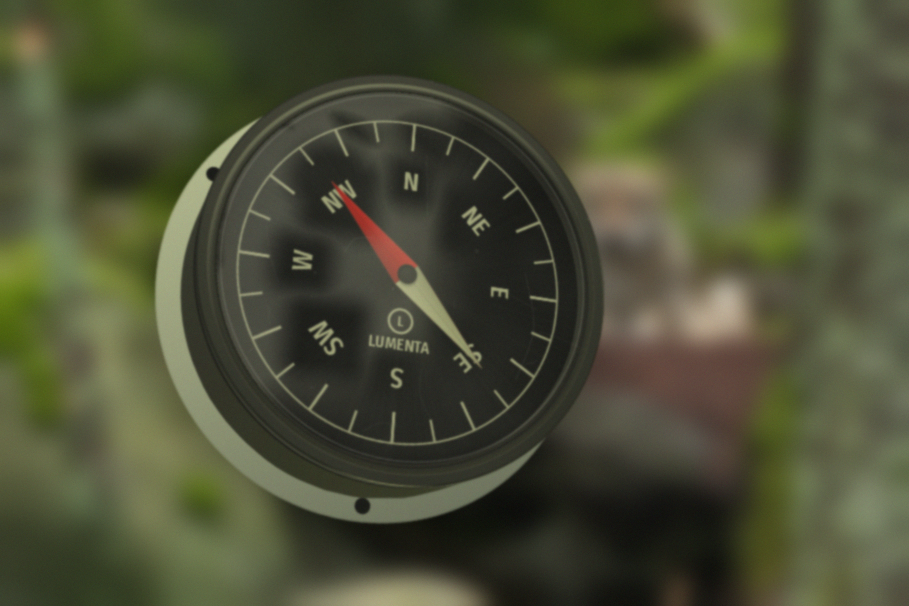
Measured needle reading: 315 °
